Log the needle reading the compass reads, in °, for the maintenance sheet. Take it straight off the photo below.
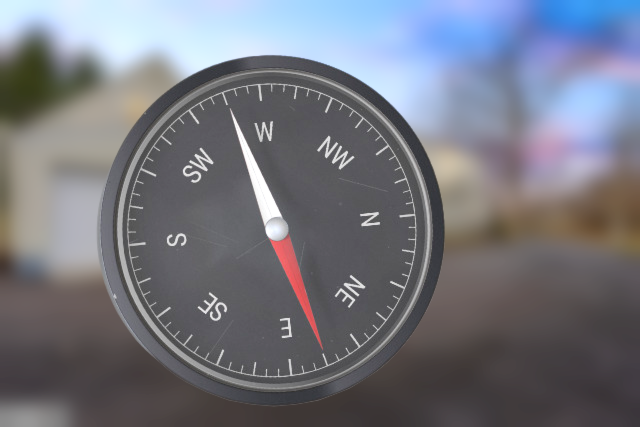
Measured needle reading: 75 °
